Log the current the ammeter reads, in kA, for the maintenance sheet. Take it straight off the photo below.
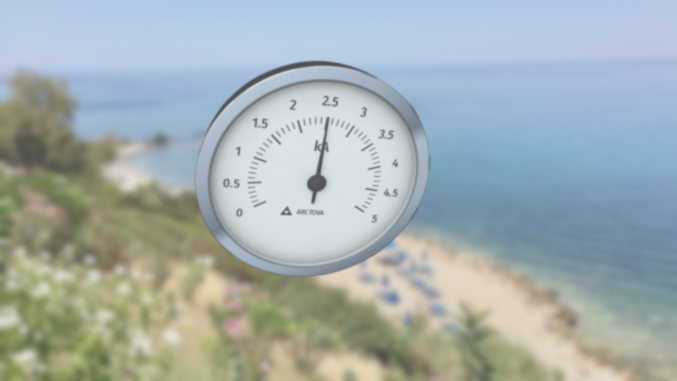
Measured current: 2.5 kA
